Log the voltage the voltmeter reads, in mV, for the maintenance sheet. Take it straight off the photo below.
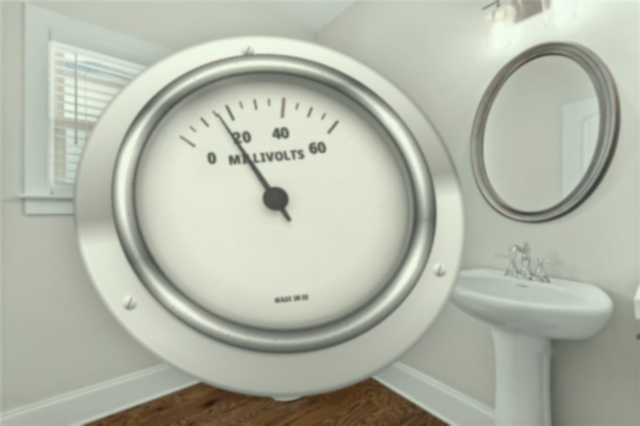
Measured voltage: 15 mV
